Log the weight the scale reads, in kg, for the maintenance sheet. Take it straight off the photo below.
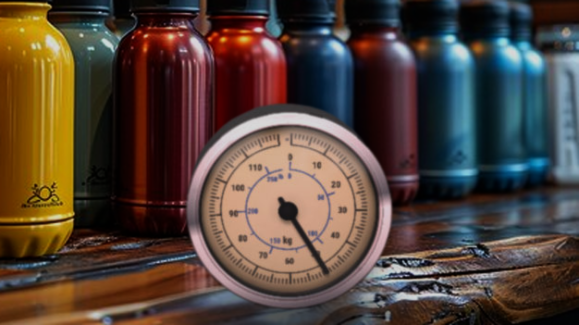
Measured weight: 50 kg
